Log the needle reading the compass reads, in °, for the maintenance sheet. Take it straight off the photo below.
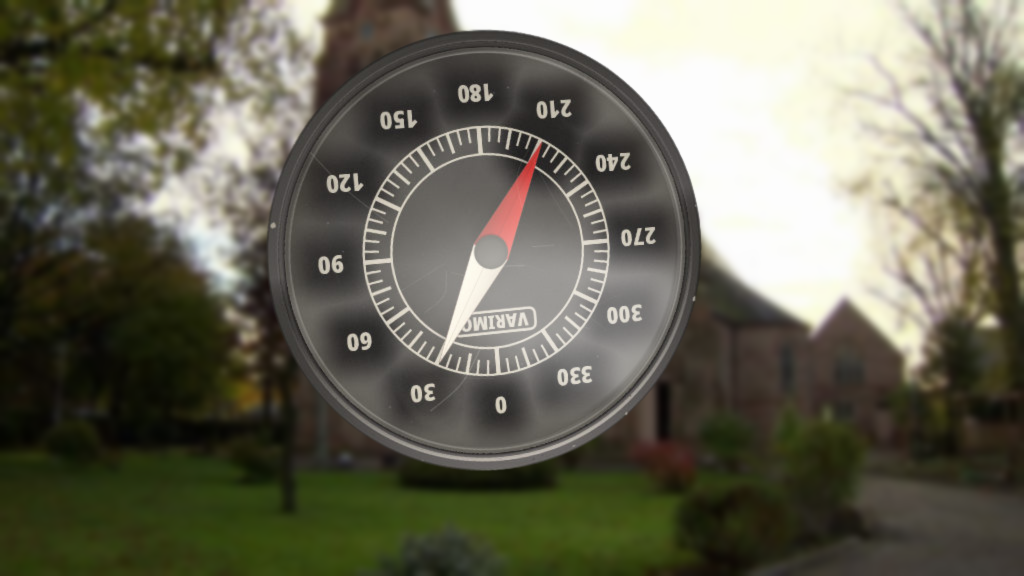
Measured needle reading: 210 °
